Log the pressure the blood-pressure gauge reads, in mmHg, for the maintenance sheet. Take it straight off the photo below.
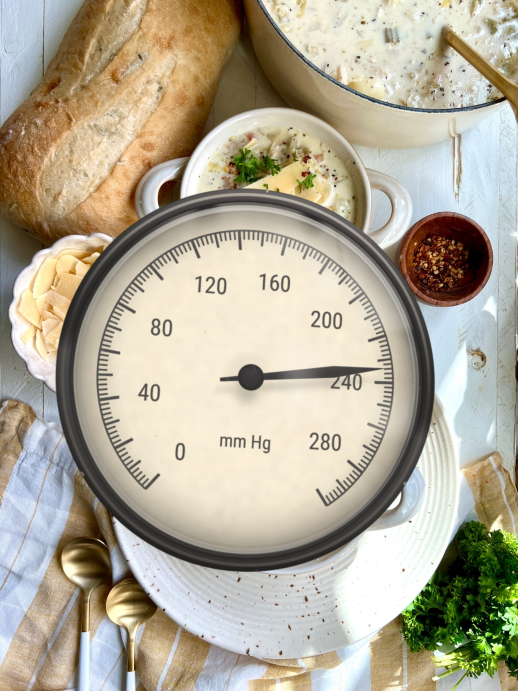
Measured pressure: 234 mmHg
